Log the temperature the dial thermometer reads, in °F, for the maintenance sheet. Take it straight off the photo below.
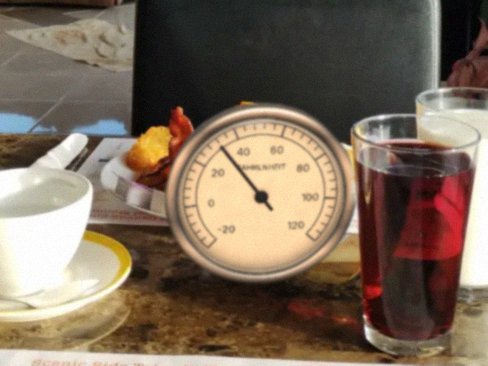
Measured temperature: 32 °F
